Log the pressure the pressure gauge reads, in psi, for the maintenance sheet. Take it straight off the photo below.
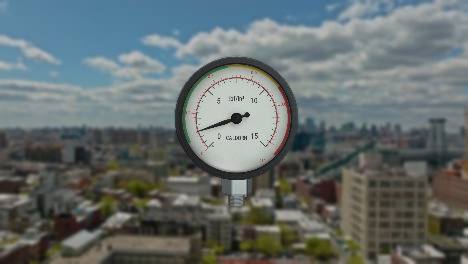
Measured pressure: 1.5 psi
